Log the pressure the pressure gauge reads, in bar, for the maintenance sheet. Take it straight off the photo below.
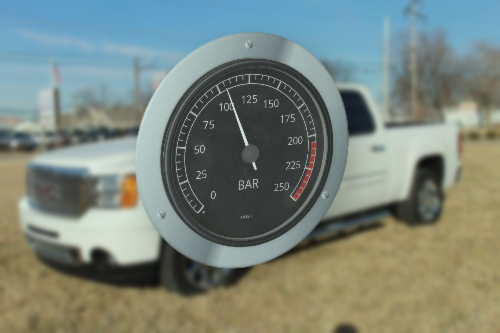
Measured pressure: 105 bar
